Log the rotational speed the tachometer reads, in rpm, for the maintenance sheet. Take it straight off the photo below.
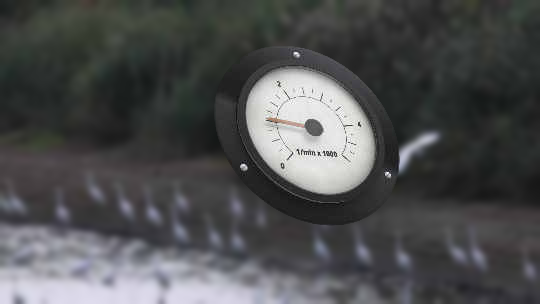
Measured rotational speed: 1000 rpm
